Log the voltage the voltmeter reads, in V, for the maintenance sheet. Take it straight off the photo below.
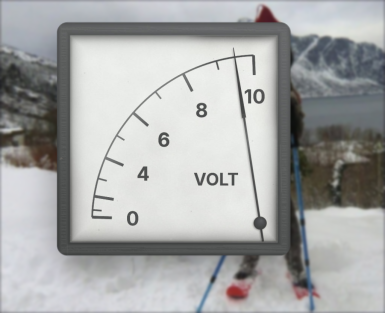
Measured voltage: 9.5 V
